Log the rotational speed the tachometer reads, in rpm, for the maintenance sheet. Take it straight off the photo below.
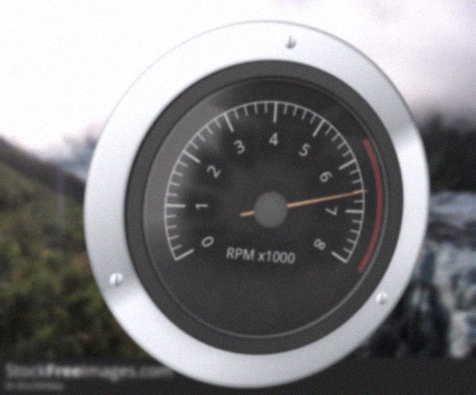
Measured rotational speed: 6600 rpm
